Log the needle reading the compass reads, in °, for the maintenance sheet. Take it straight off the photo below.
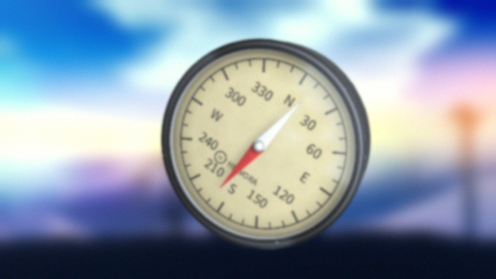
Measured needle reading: 190 °
